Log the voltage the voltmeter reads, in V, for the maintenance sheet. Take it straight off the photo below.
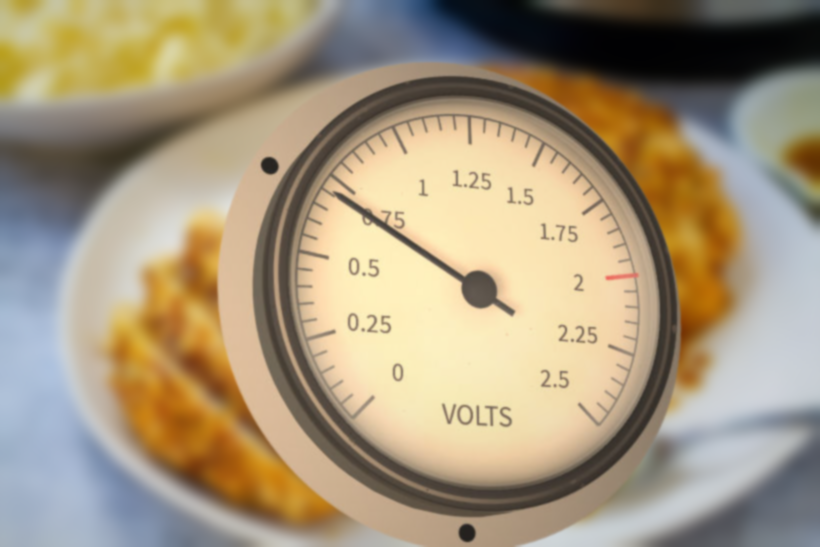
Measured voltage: 0.7 V
